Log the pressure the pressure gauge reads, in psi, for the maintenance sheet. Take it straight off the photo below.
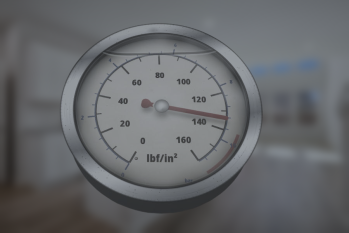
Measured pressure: 135 psi
